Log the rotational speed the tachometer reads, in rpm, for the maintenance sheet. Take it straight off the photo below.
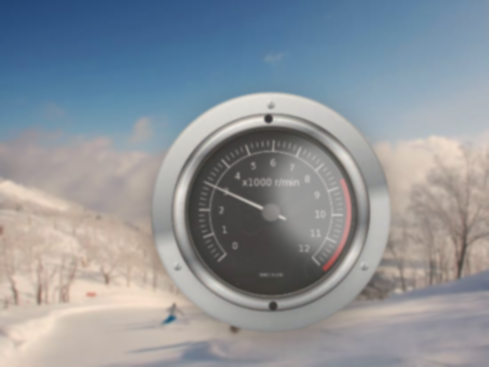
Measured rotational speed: 3000 rpm
